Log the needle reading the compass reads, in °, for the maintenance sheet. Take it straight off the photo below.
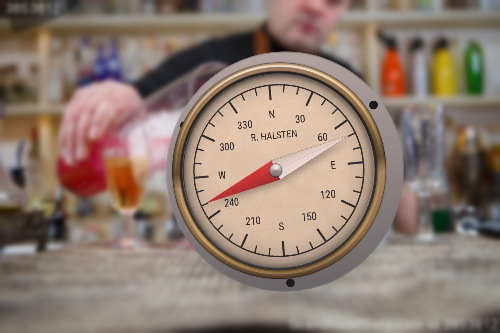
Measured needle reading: 250 °
